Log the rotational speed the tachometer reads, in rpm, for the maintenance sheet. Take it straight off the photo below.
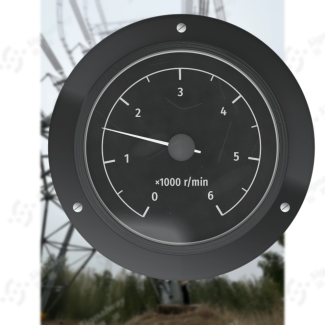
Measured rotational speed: 1500 rpm
